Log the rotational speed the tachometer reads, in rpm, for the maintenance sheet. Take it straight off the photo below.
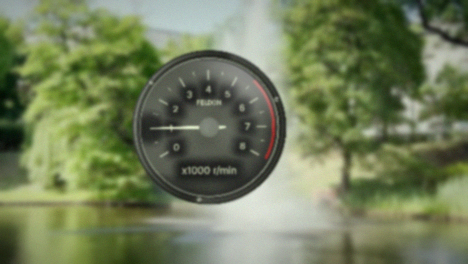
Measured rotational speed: 1000 rpm
